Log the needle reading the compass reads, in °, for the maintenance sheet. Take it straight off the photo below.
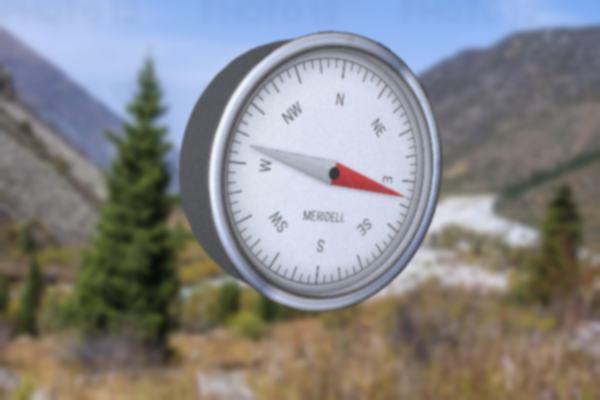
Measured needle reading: 100 °
